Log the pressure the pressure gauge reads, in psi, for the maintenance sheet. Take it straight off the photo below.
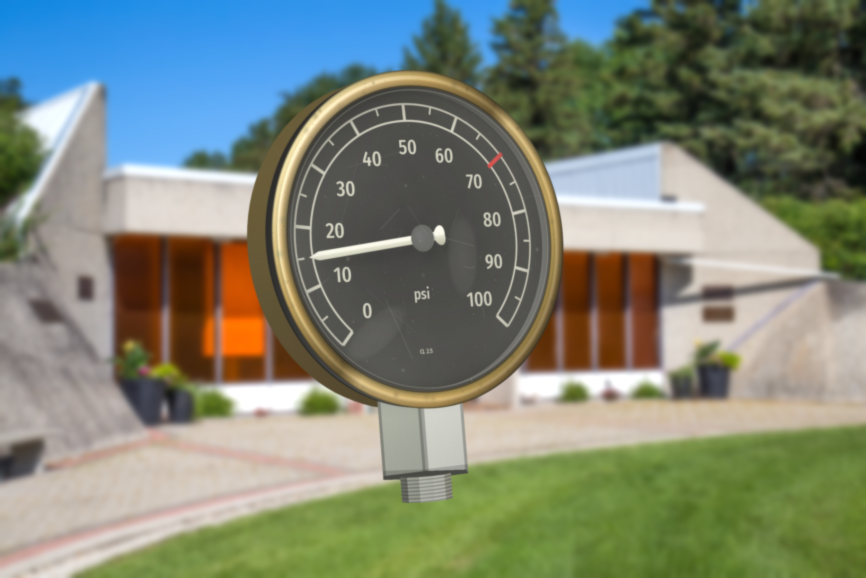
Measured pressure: 15 psi
